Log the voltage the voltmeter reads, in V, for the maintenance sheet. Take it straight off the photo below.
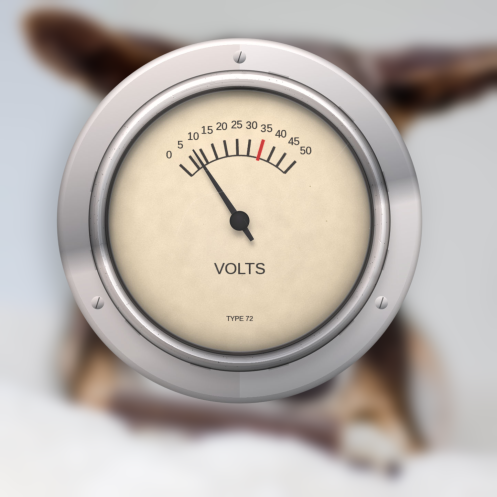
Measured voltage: 7.5 V
